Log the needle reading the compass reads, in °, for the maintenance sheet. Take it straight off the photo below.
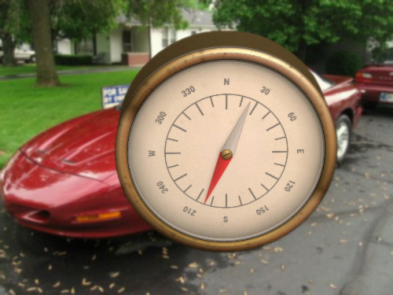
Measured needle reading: 202.5 °
